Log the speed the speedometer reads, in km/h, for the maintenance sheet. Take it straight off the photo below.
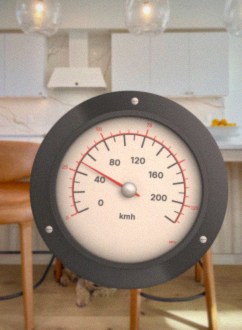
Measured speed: 50 km/h
